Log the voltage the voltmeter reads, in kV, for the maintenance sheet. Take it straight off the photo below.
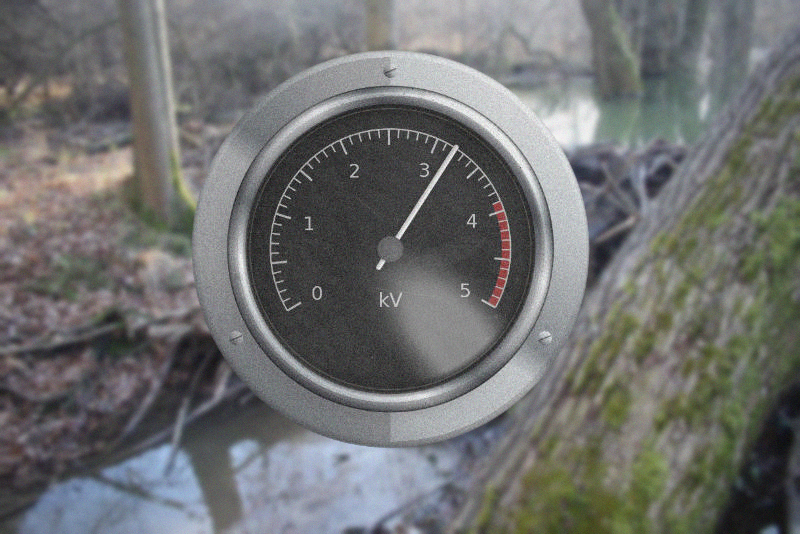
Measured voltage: 3.2 kV
